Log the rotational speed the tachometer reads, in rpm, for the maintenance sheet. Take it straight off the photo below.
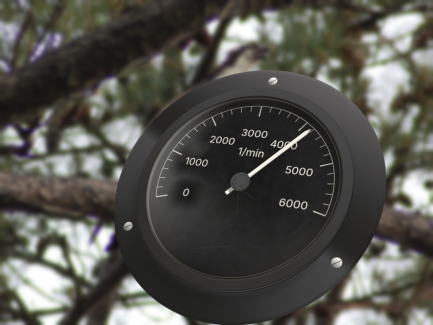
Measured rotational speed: 4200 rpm
